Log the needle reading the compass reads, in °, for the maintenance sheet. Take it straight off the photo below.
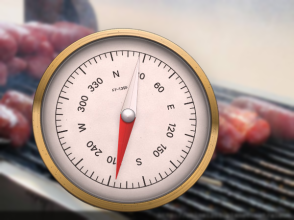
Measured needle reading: 205 °
